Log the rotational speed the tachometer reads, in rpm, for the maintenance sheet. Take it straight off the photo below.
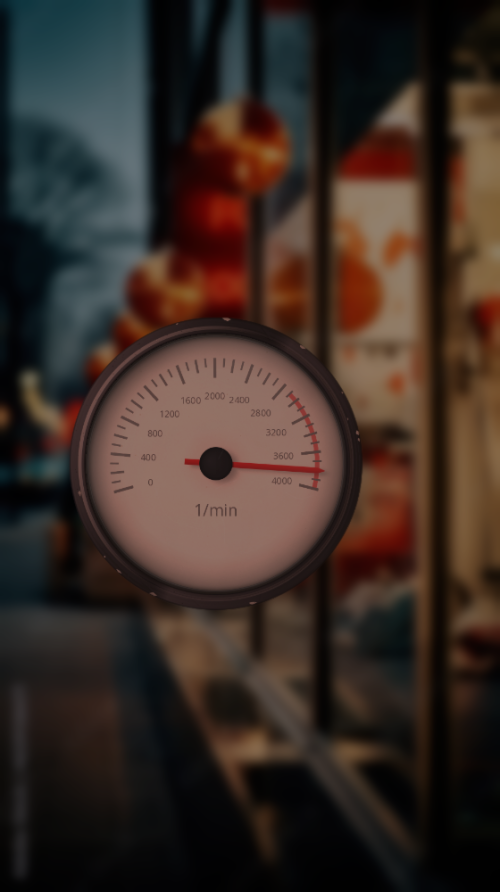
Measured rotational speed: 3800 rpm
